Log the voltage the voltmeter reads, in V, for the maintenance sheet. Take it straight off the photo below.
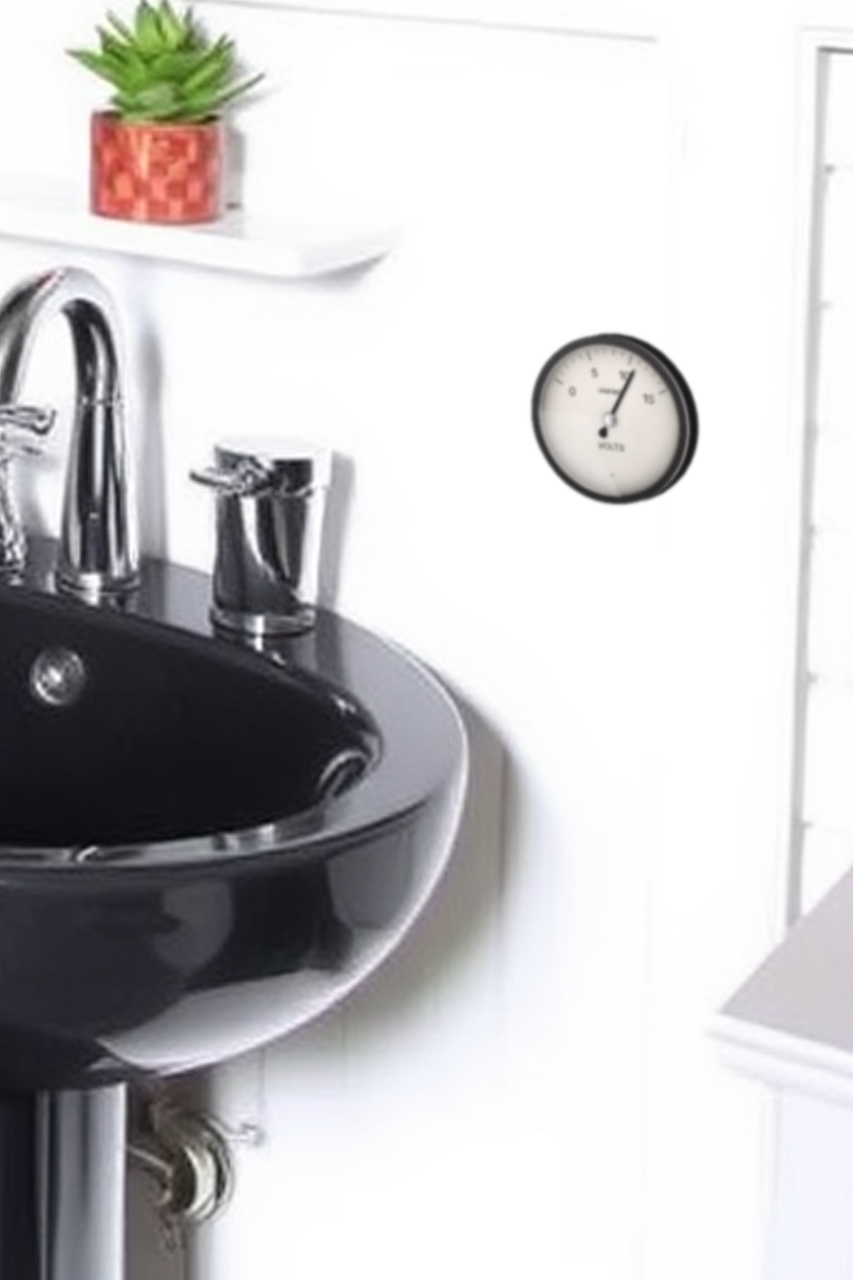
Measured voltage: 11 V
